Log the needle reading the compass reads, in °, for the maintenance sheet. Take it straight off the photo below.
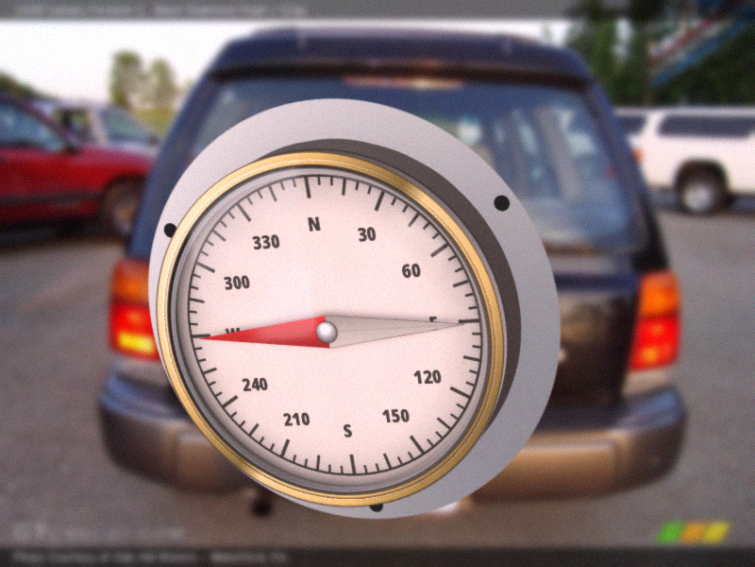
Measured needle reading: 270 °
